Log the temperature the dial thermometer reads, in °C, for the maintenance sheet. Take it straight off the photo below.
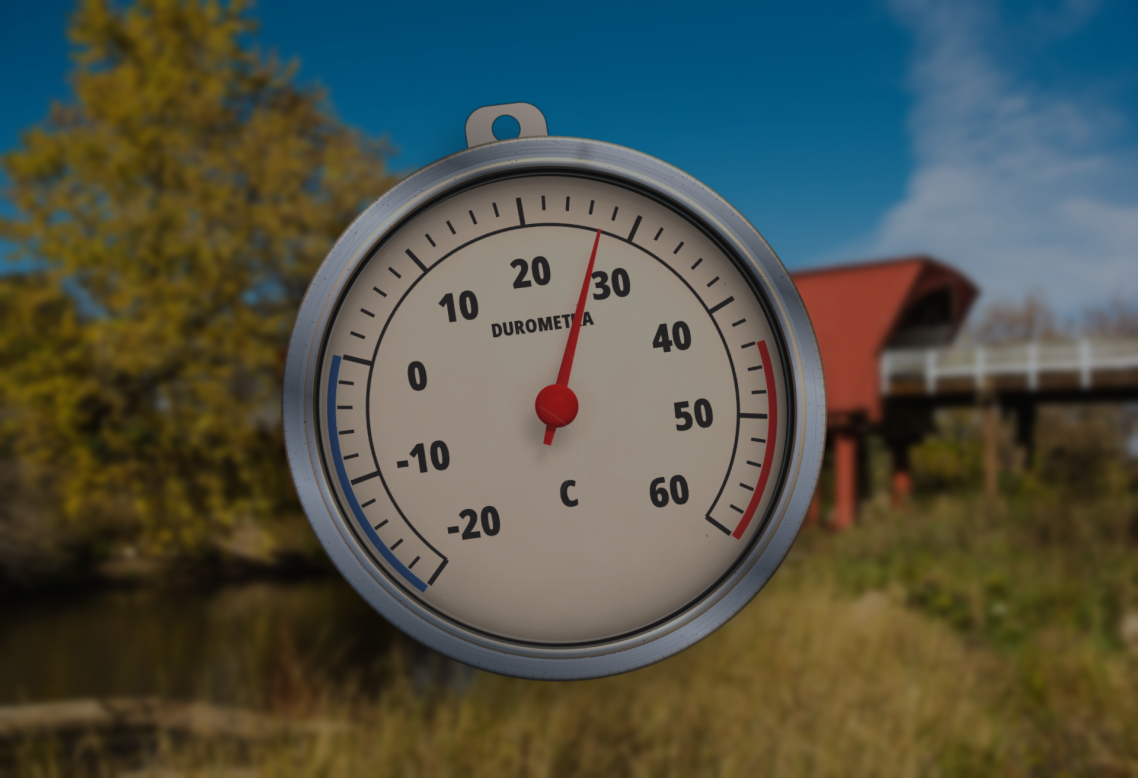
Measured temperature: 27 °C
